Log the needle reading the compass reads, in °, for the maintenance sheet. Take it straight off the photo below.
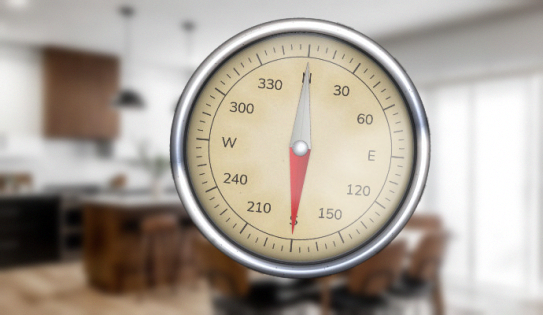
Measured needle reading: 180 °
